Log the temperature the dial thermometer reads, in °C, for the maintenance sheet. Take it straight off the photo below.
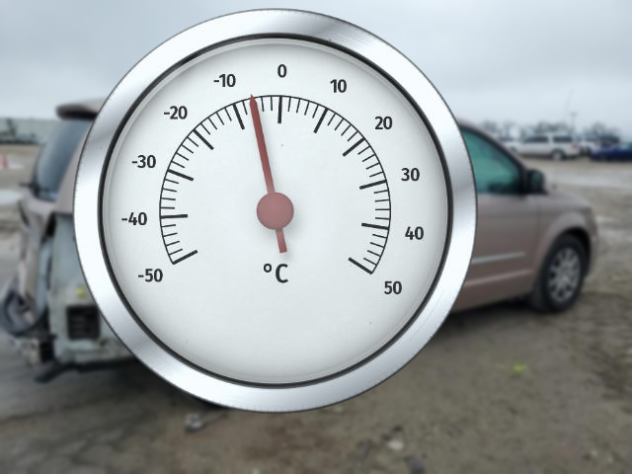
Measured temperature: -6 °C
